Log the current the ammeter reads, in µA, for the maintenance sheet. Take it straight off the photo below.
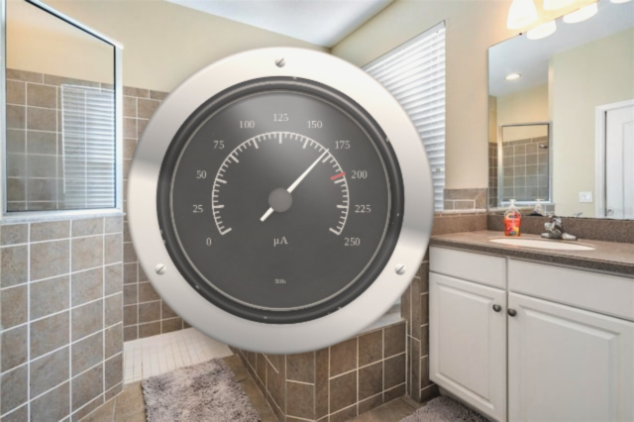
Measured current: 170 µA
